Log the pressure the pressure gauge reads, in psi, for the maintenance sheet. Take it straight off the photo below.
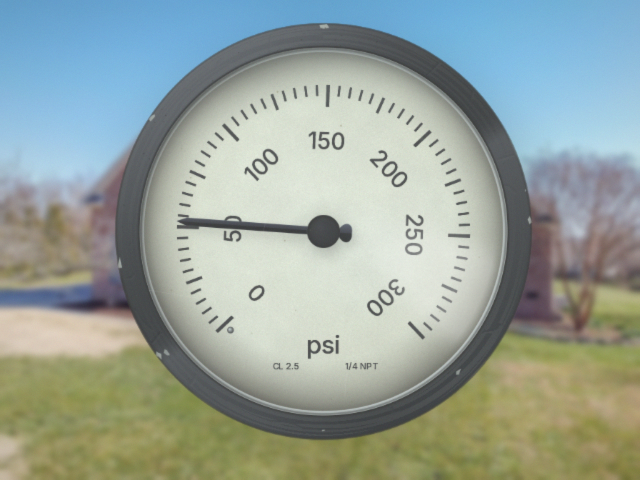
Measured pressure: 52.5 psi
